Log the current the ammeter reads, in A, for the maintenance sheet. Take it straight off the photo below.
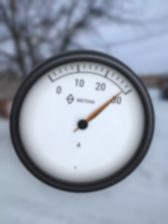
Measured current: 28 A
